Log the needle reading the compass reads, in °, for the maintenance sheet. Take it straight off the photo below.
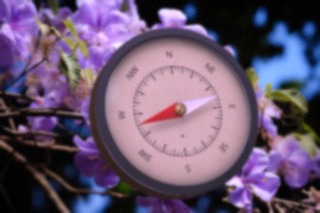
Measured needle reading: 255 °
